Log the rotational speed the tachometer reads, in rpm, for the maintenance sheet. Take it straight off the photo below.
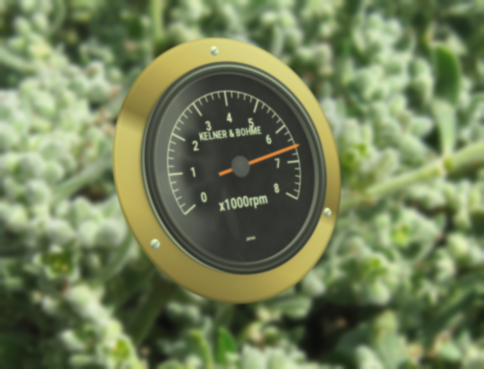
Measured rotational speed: 6600 rpm
